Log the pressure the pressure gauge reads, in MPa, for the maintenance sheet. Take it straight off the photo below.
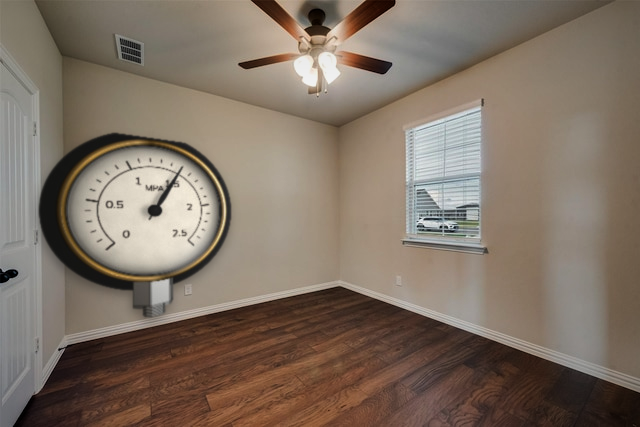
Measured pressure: 1.5 MPa
